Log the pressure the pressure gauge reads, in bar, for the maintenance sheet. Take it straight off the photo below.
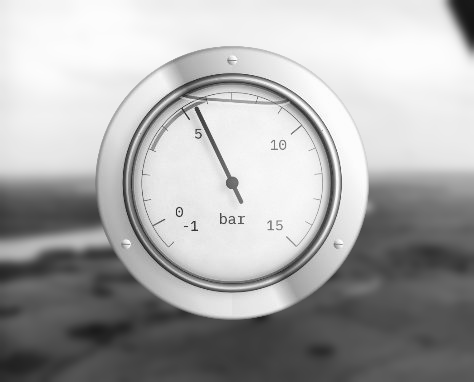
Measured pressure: 5.5 bar
